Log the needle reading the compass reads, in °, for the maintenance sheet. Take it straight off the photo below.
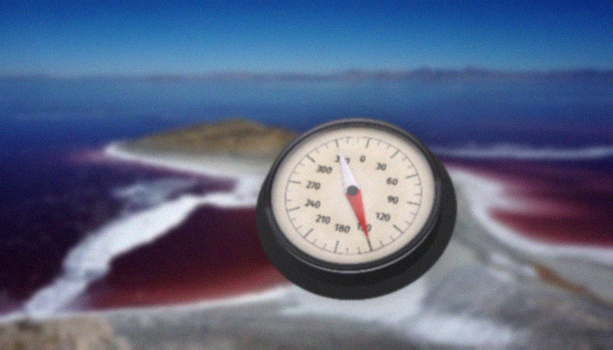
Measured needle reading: 150 °
